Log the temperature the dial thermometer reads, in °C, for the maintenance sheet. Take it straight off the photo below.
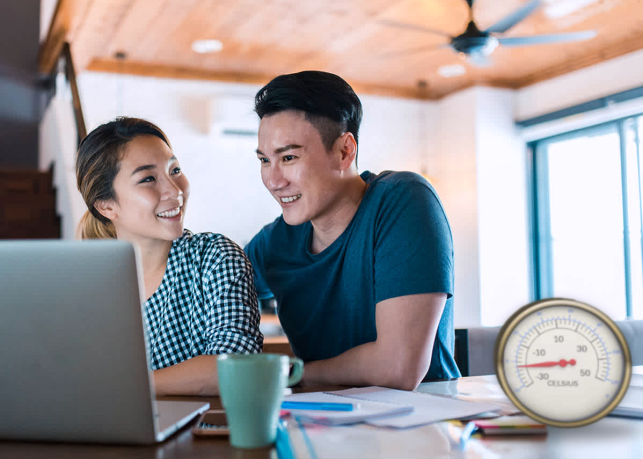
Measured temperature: -20 °C
